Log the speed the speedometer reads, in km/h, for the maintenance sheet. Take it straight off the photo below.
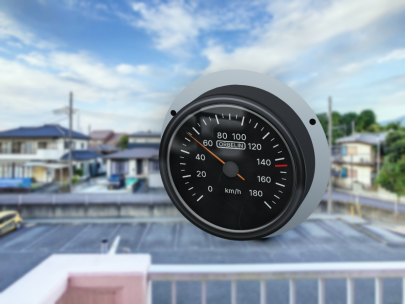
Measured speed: 55 km/h
